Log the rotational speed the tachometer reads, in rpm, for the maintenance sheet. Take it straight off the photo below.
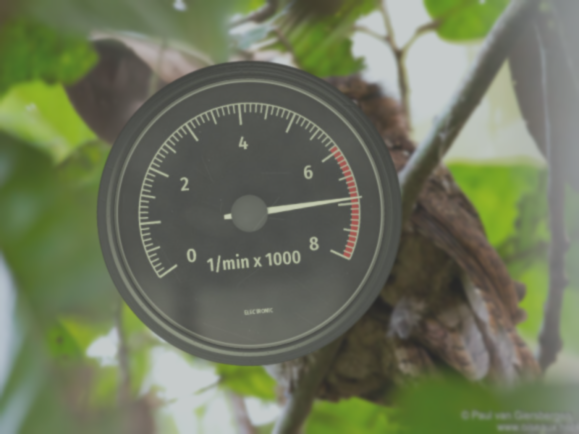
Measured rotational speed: 6900 rpm
